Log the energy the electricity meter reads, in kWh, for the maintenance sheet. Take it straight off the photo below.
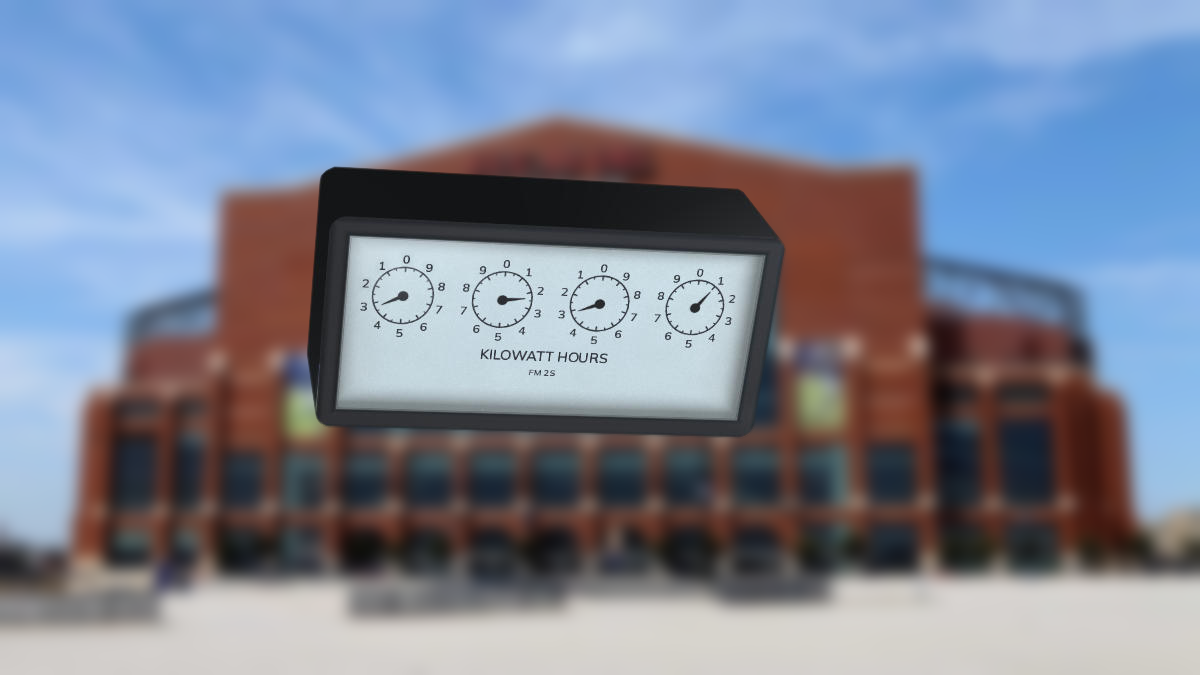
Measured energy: 3231 kWh
